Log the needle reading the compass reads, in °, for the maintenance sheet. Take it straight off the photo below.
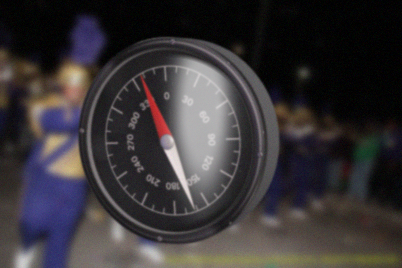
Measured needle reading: 340 °
